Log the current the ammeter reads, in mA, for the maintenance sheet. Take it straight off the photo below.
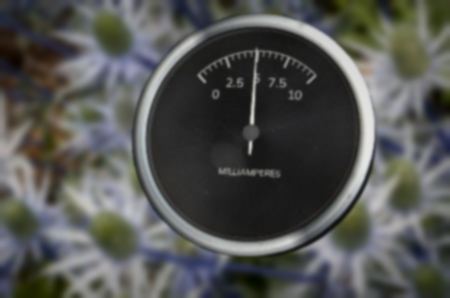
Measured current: 5 mA
